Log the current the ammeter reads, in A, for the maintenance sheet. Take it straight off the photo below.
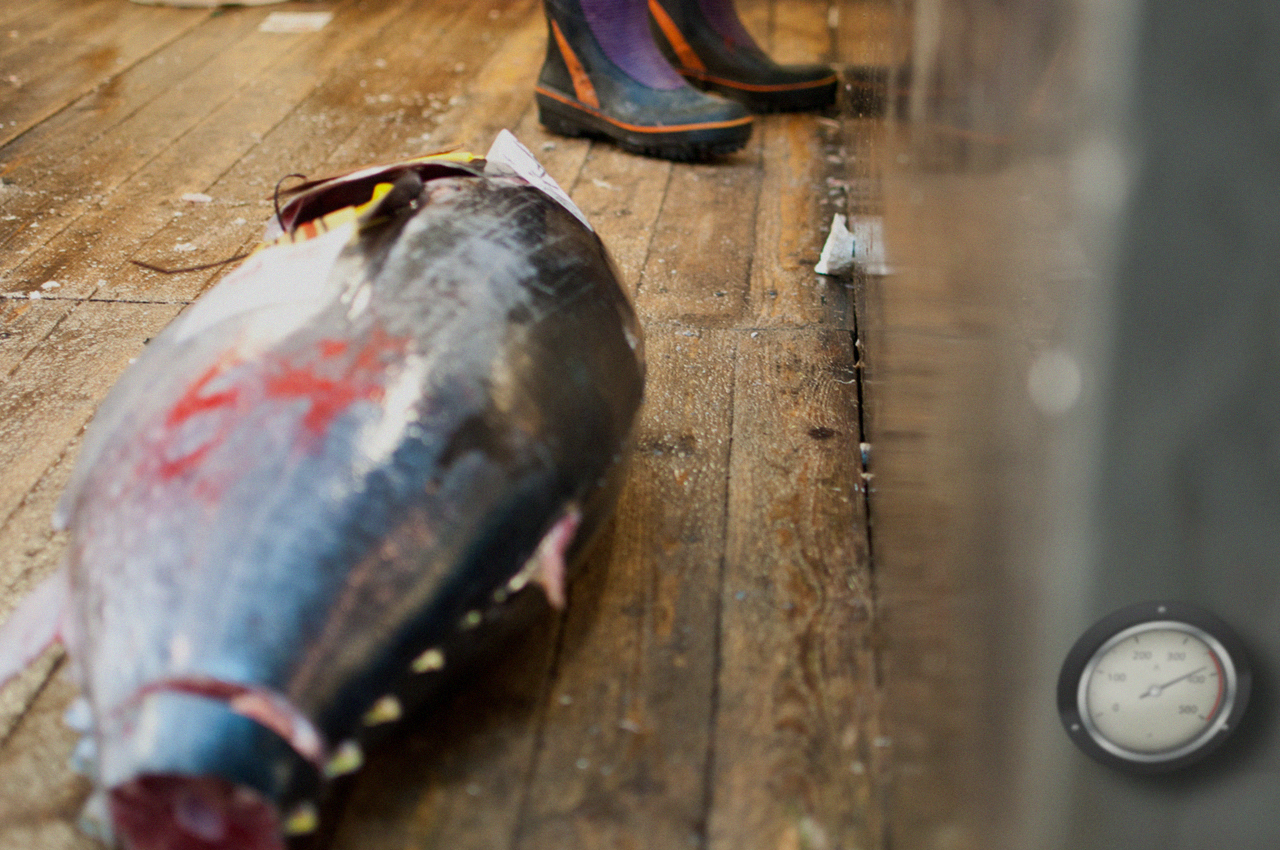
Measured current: 375 A
